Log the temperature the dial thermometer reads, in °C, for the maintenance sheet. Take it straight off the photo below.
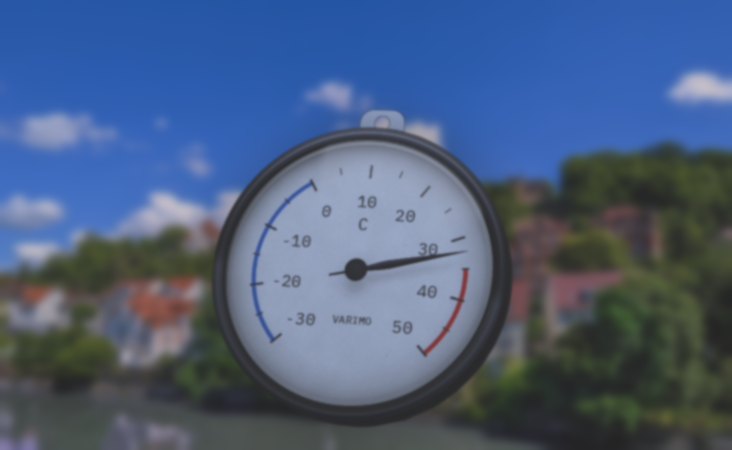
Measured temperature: 32.5 °C
